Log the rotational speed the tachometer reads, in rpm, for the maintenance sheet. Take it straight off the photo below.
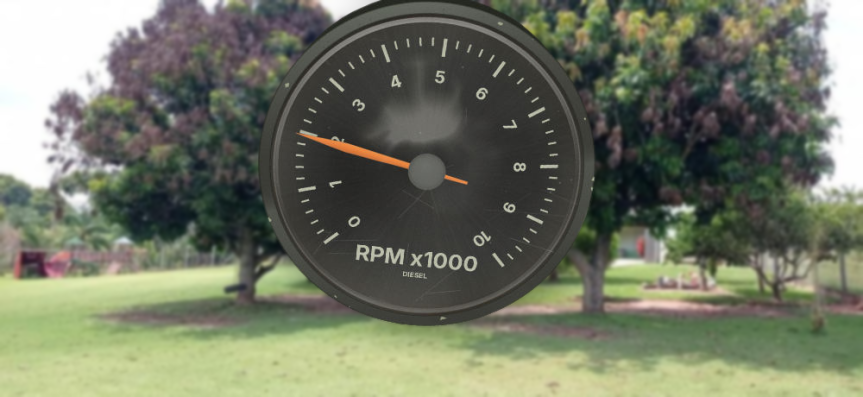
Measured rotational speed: 2000 rpm
